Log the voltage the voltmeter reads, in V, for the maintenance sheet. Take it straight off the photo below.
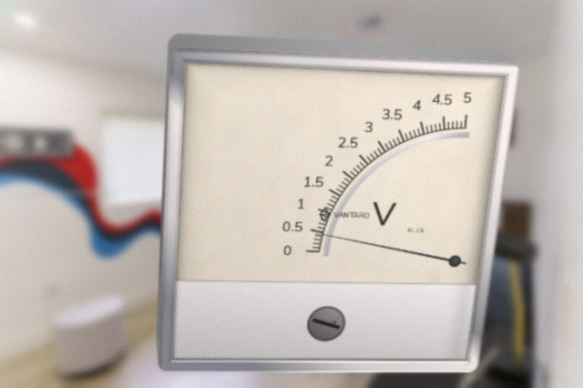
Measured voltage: 0.5 V
